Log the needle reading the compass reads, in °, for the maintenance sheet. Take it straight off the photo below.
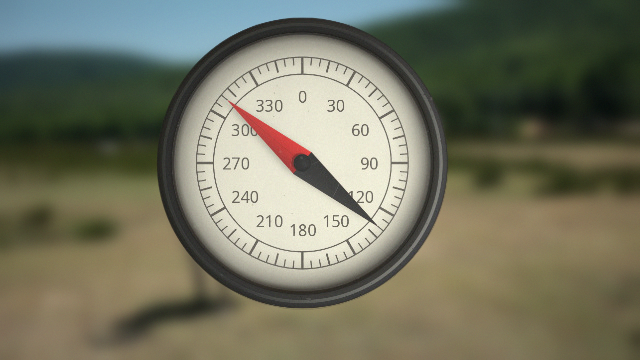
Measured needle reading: 310 °
